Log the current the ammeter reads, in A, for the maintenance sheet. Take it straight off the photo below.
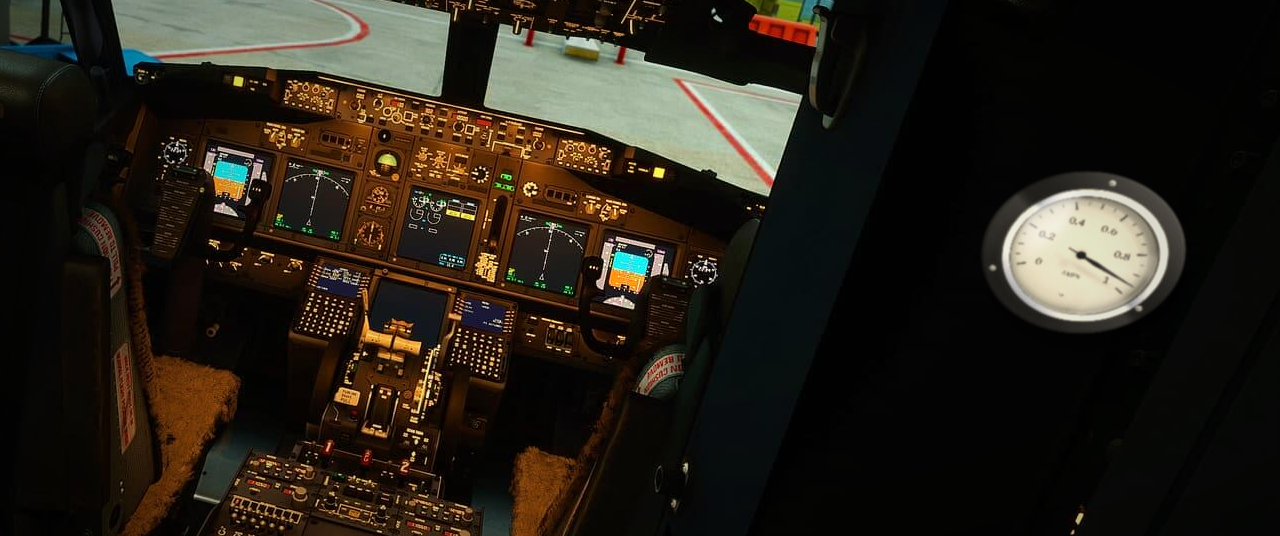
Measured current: 0.95 A
